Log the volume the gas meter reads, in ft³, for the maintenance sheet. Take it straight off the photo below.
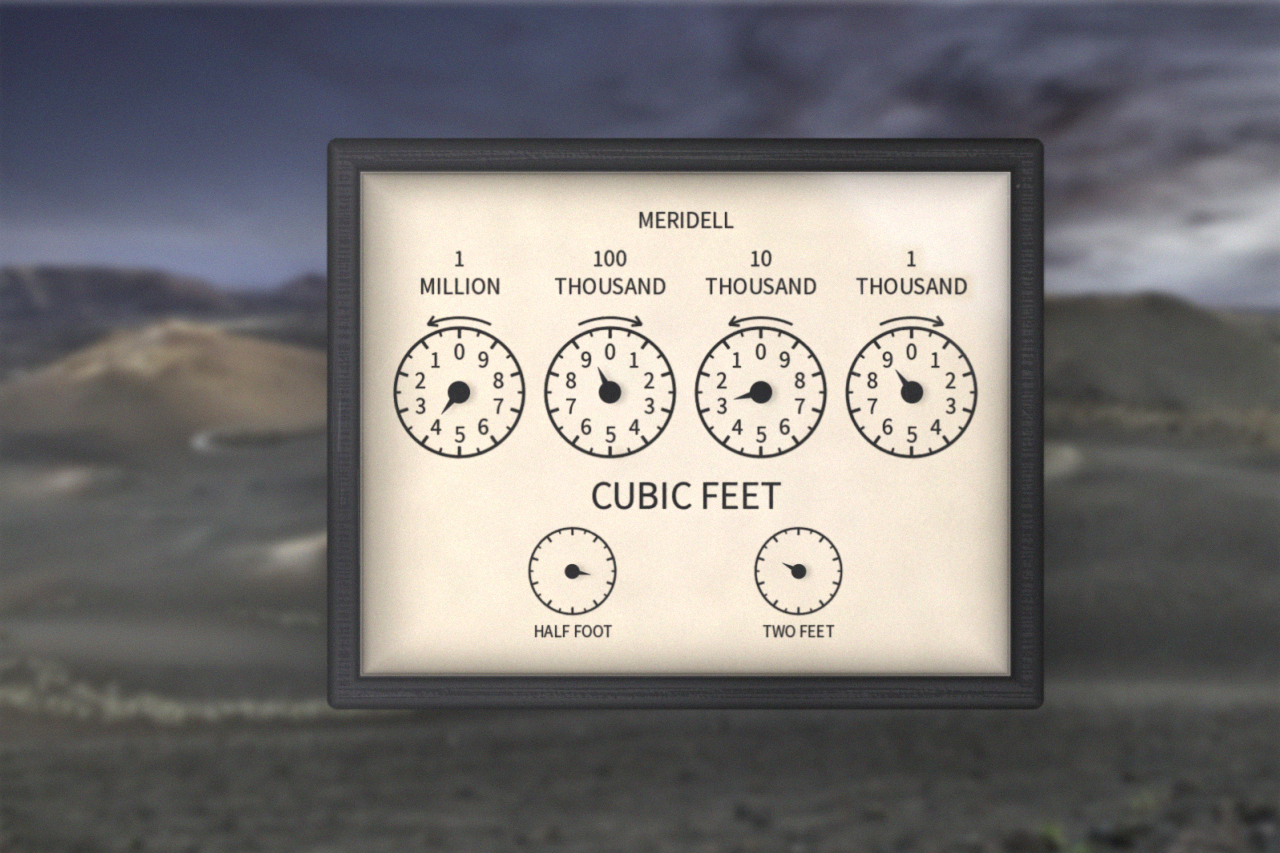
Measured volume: 392900 ft³
